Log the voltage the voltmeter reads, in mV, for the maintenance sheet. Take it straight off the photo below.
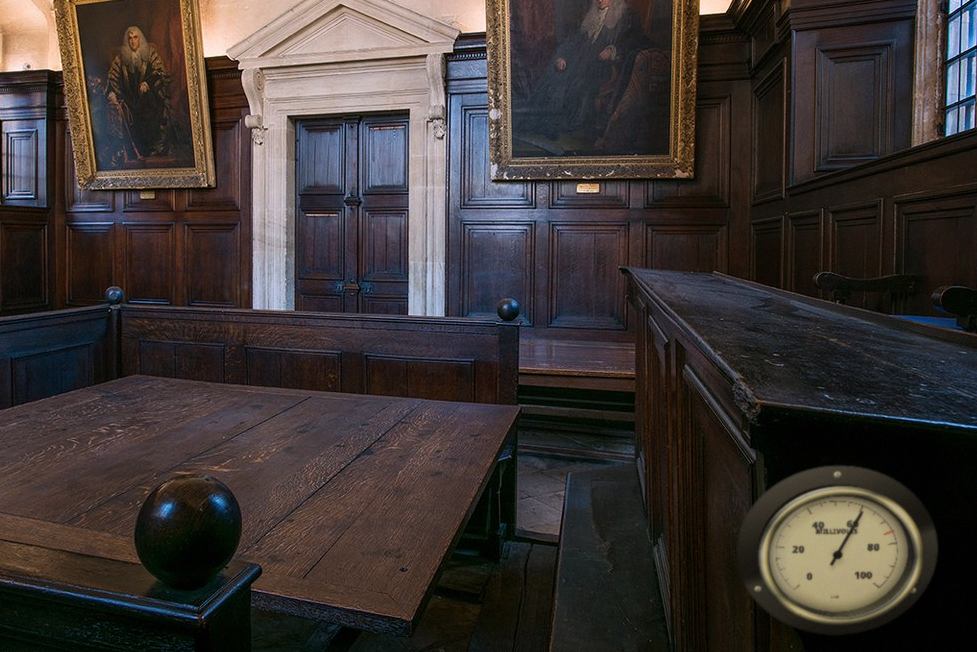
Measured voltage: 60 mV
